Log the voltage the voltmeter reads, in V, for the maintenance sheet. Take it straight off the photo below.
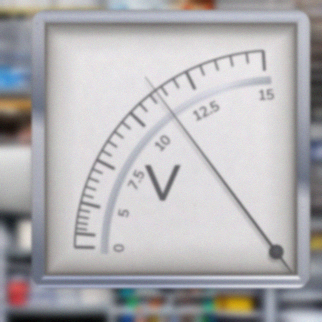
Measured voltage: 11.25 V
